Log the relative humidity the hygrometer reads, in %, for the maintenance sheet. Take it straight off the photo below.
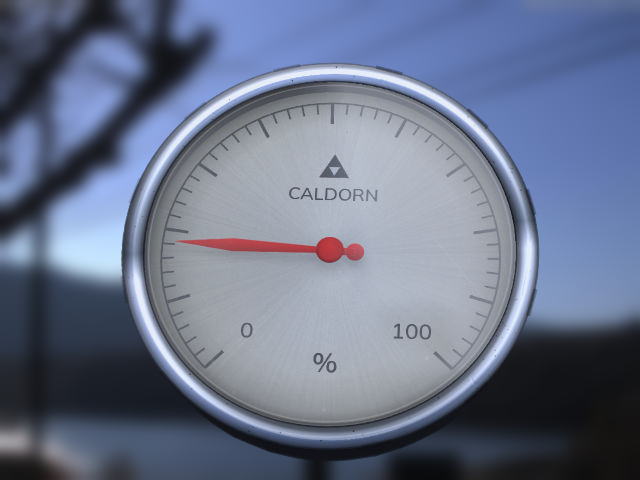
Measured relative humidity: 18 %
